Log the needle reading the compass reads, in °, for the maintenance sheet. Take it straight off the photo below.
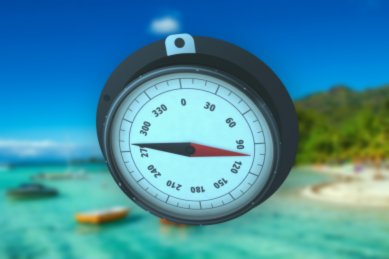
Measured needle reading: 100 °
